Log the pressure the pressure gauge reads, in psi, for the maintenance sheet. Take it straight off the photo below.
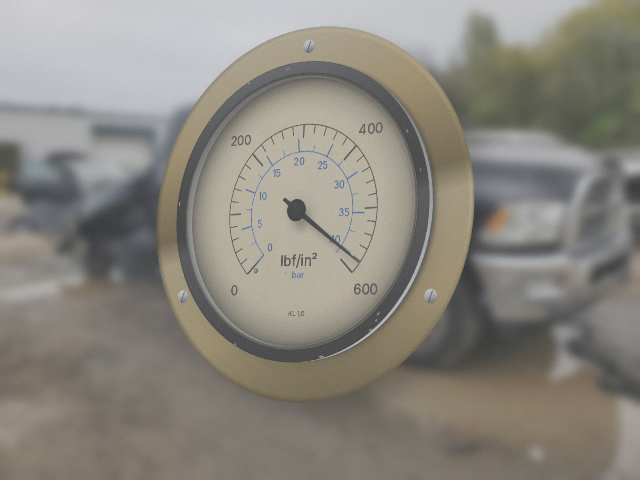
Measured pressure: 580 psi
